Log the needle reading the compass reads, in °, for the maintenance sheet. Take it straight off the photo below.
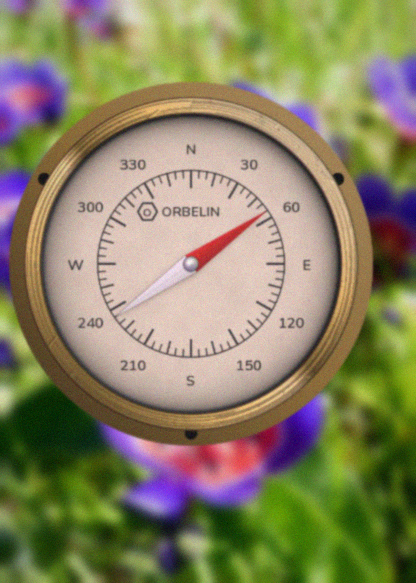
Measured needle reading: 55 °
